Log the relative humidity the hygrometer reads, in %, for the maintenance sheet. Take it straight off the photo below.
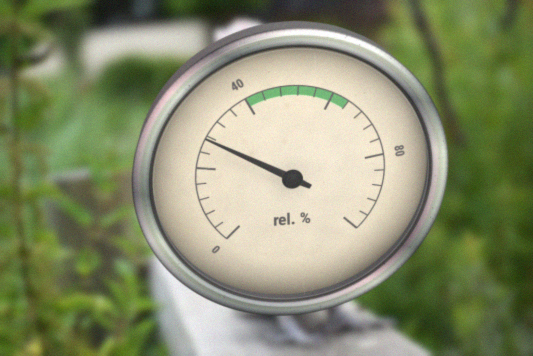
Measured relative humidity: 28 %
